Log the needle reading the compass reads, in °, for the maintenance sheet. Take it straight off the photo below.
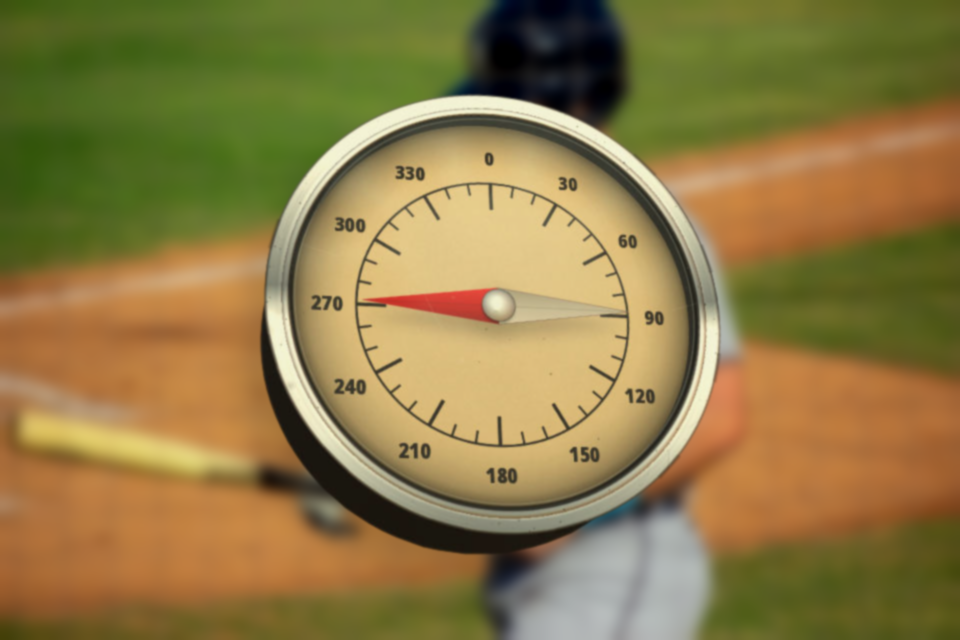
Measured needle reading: 270 °
